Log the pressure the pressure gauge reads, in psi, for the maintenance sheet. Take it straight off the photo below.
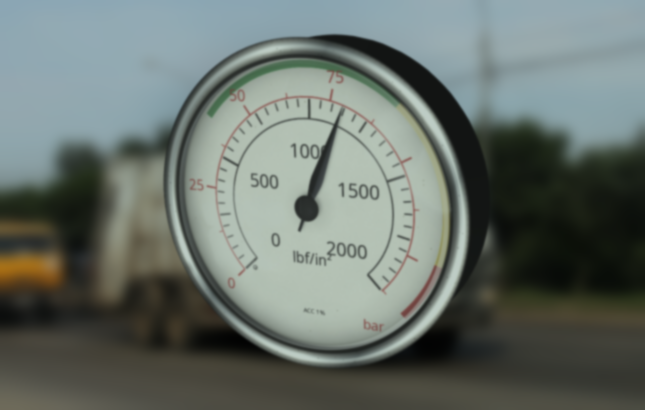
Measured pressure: 1150 psi
